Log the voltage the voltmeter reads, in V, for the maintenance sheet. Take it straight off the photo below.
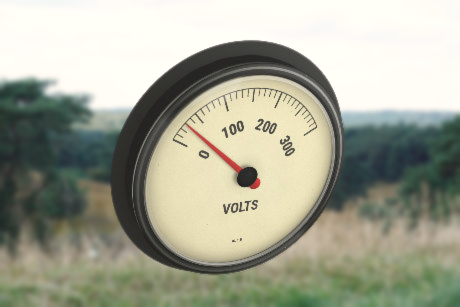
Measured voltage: 30 V
